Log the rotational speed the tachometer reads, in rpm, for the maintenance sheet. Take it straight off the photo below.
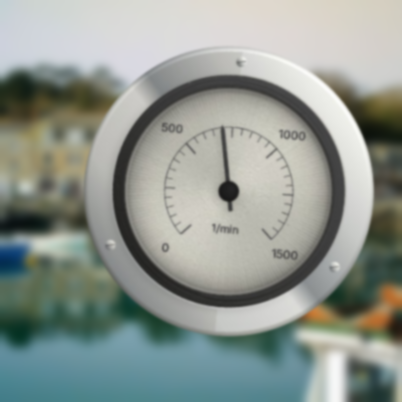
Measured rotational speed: 700 rpm
